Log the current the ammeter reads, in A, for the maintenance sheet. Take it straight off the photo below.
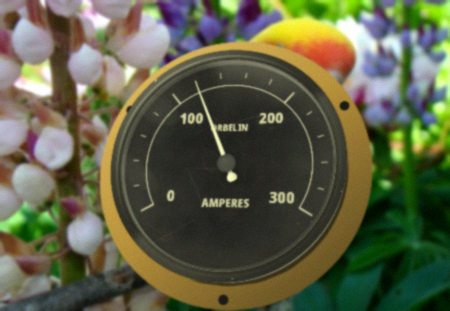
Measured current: 120 A
